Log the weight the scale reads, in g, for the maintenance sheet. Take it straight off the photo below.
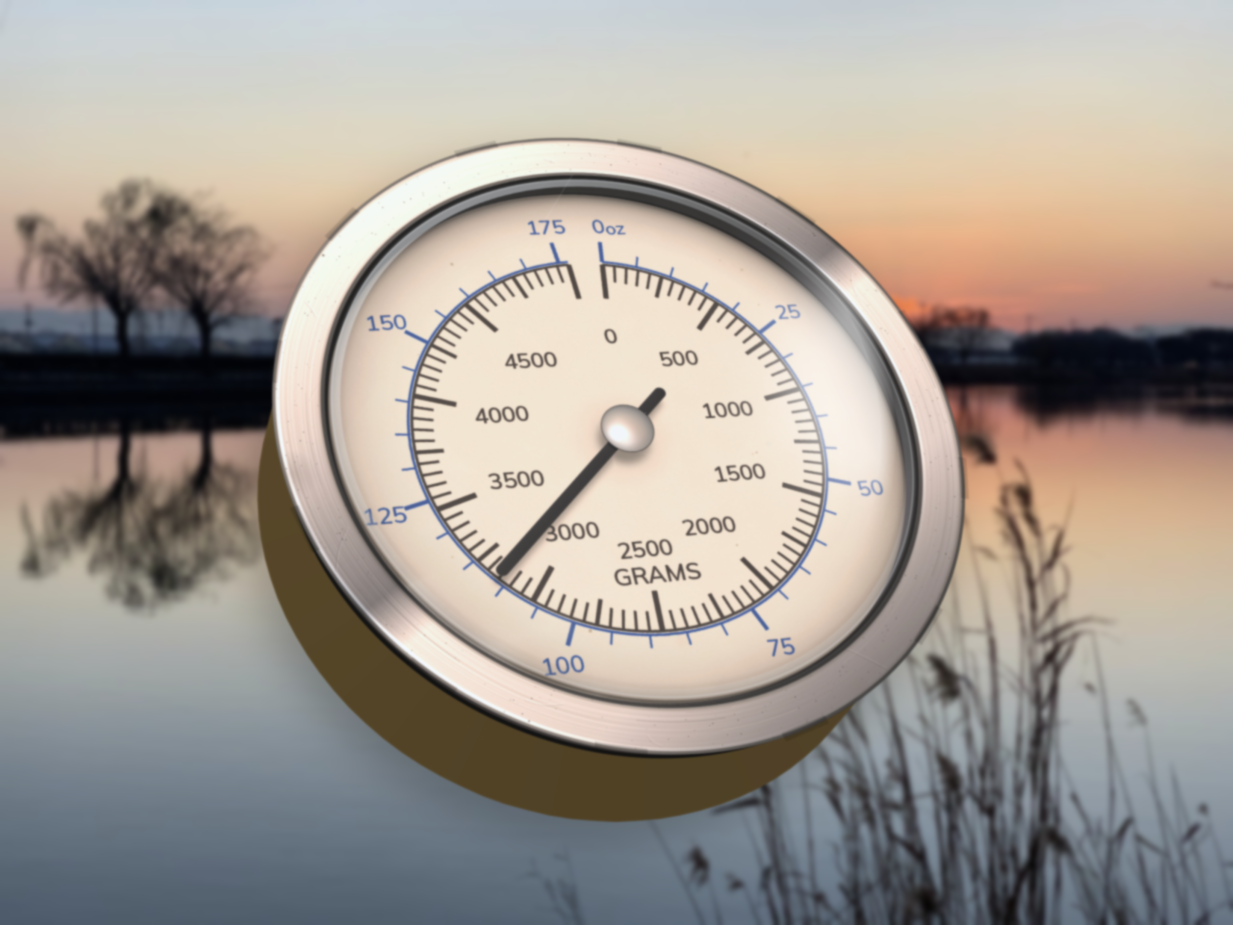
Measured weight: 3150 g
